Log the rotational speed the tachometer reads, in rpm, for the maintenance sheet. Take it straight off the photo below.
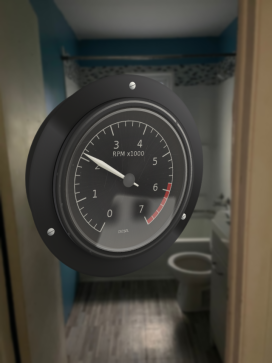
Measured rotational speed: 2100 rpm
